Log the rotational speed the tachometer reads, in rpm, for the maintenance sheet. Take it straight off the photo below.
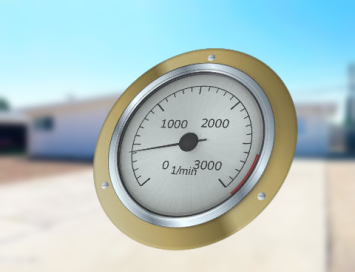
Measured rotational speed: 400 rpm
